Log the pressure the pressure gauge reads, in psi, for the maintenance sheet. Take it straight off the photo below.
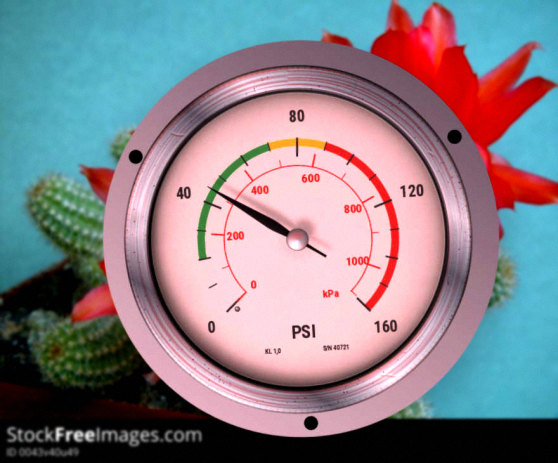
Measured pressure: 45 psi
